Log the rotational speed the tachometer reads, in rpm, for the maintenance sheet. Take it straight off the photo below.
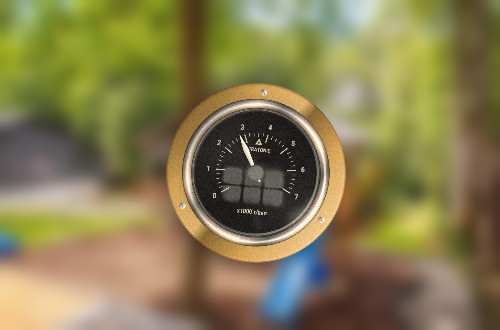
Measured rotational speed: 2800 rpm
